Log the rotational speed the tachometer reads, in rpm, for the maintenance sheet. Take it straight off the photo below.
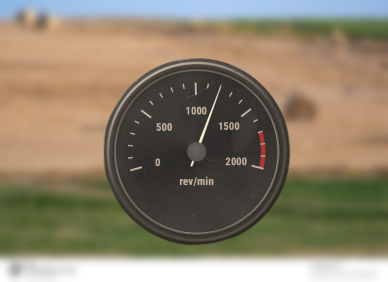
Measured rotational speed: 1200 rpm
